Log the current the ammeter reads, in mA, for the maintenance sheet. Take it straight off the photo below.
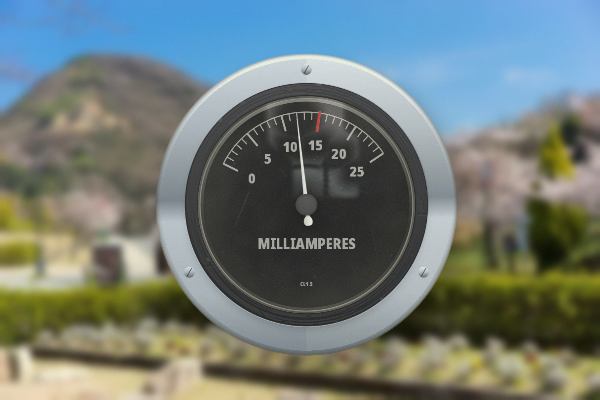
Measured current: 12 mA
